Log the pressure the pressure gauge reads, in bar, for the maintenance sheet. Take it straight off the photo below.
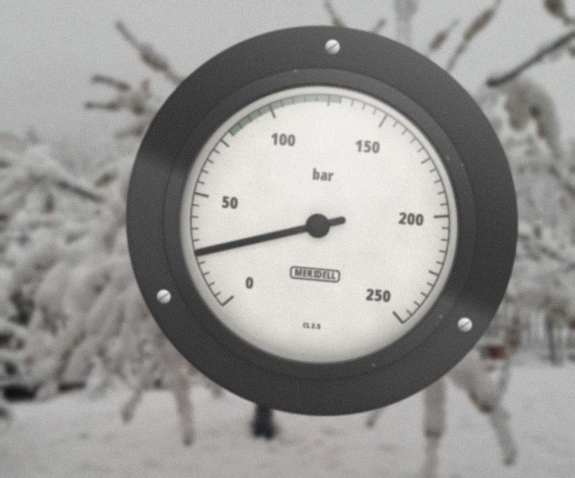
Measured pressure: 25 bar
